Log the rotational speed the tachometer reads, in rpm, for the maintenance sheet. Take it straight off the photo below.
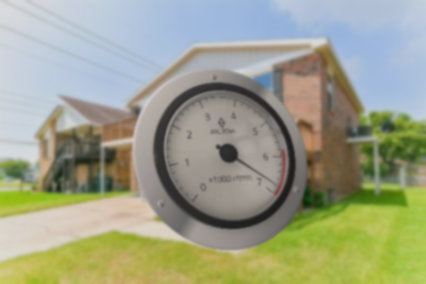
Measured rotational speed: 6800 rpm
